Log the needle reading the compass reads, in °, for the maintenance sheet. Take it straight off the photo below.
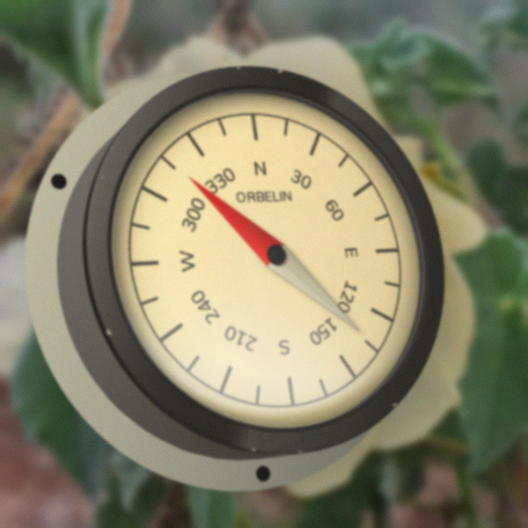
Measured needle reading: 315 °
